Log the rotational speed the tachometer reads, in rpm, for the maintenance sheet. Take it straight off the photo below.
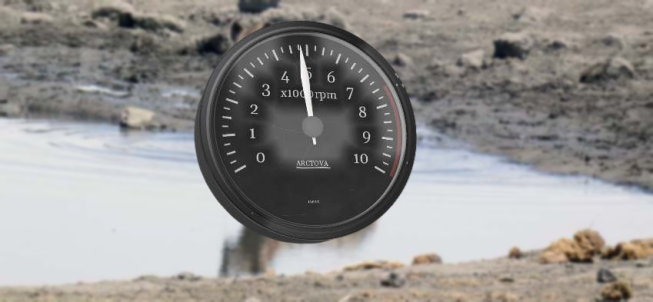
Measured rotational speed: 4750 rpm
